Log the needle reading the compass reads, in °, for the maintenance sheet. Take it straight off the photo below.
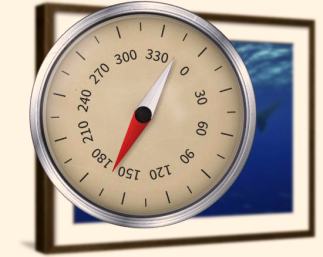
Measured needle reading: 165 °
